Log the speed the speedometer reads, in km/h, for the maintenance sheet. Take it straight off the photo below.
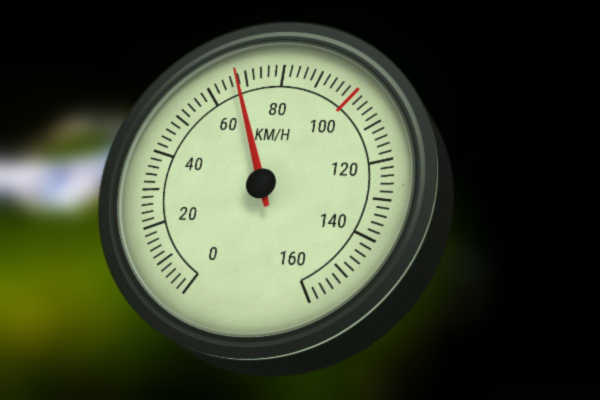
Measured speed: 68 km/h
